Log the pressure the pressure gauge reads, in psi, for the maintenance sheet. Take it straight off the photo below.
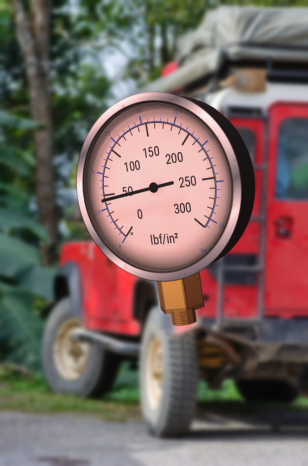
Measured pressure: 45 psi
